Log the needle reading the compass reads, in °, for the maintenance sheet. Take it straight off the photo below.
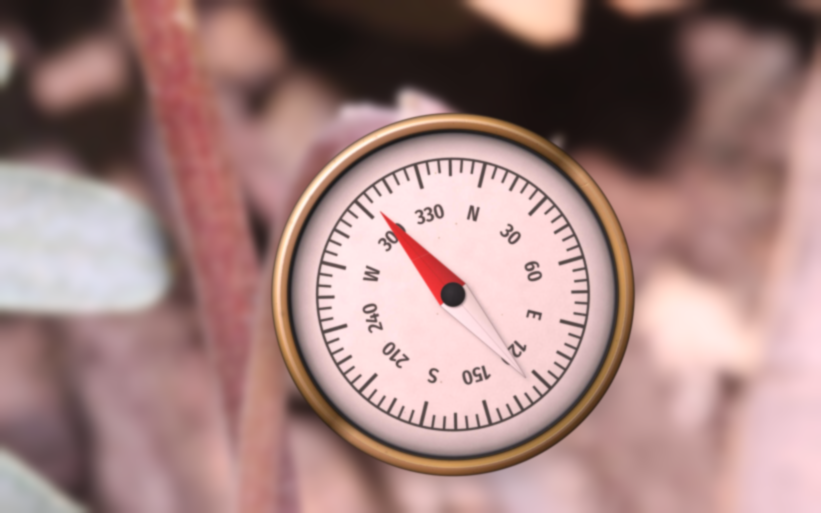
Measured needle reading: 305 °
